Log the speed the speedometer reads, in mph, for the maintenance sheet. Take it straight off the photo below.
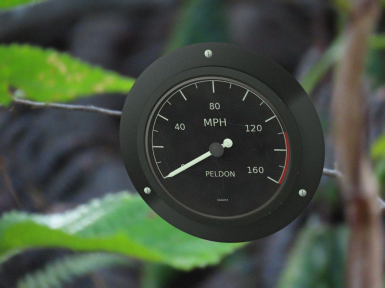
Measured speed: 0 mph
